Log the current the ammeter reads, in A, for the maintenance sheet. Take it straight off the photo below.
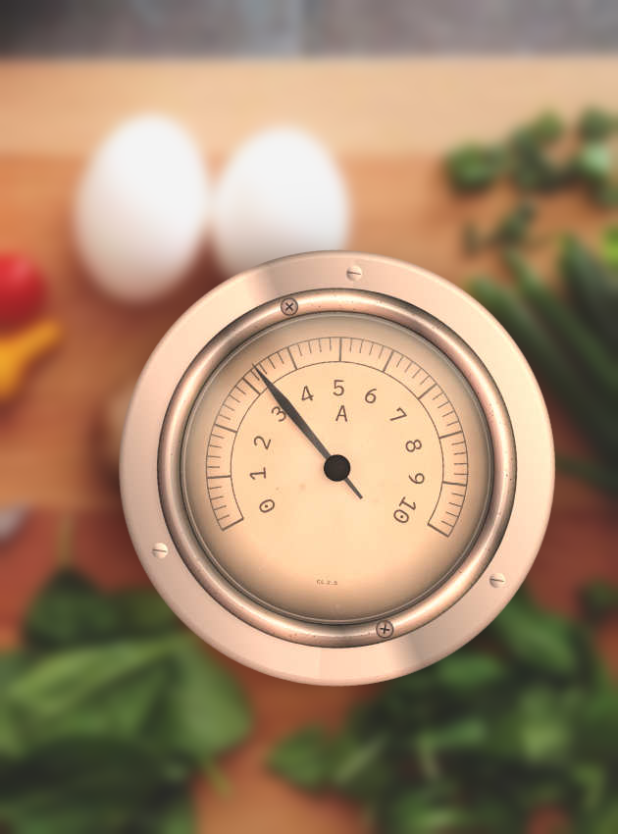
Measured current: 3.3 A
